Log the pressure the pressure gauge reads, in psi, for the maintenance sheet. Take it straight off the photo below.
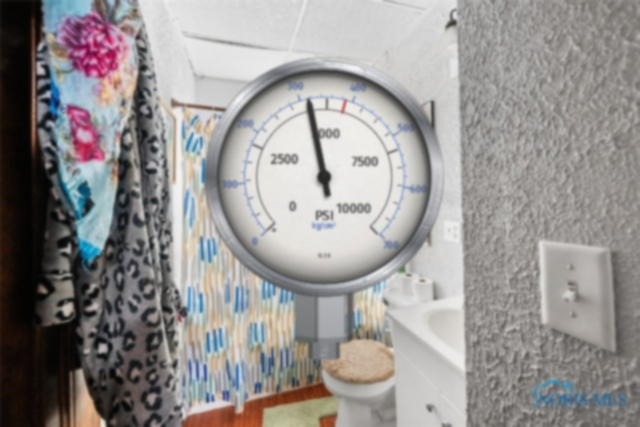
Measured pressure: 4500 psi
